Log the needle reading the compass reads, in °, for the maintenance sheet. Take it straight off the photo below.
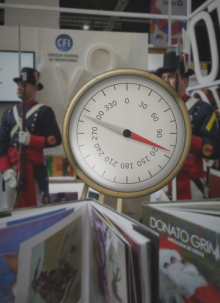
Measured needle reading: 112.5 °
